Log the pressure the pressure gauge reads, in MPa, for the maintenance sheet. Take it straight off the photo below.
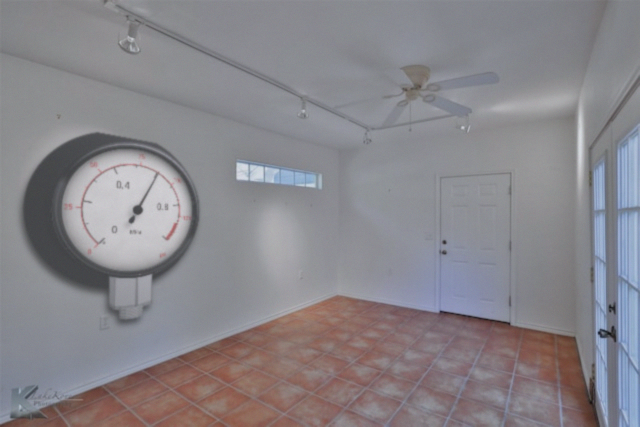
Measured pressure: 0.6 MPa
